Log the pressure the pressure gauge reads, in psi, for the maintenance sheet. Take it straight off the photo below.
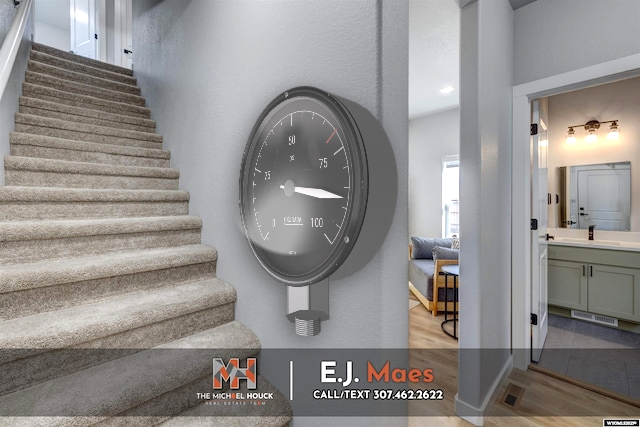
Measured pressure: 87.5 psi
